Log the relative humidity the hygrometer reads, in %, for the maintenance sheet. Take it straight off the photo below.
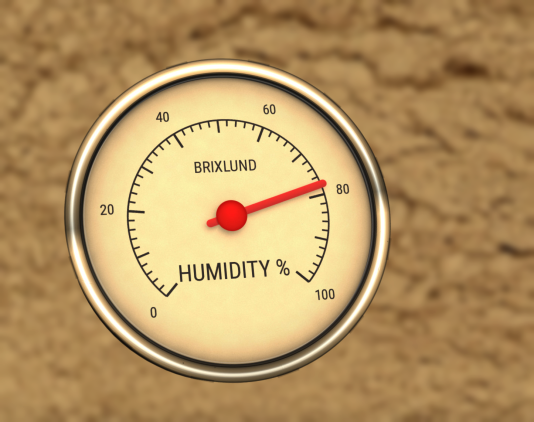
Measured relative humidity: 78 %
